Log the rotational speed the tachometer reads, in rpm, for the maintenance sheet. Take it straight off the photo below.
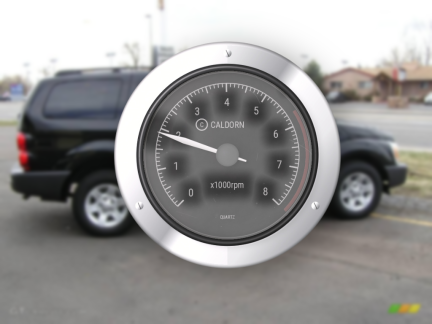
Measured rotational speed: 1900 rpm
